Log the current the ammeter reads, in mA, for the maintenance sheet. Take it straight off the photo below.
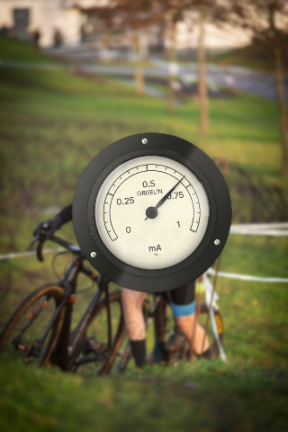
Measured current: 0.7 mA
